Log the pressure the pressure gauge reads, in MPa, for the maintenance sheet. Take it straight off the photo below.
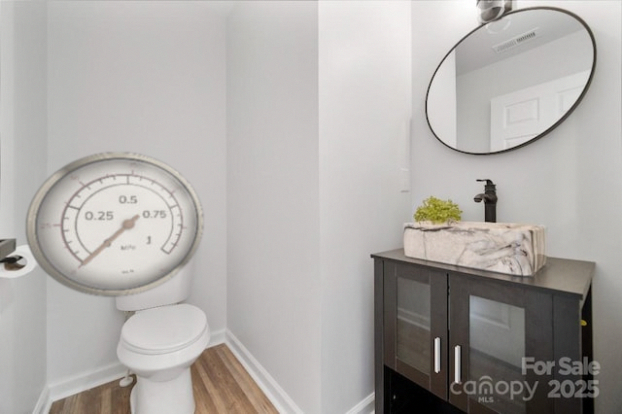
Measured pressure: 0 MPa
